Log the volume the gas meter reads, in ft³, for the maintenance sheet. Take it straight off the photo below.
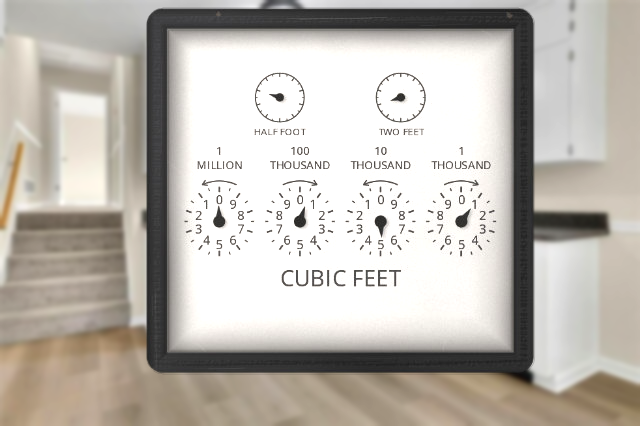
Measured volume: 5100 ft³
